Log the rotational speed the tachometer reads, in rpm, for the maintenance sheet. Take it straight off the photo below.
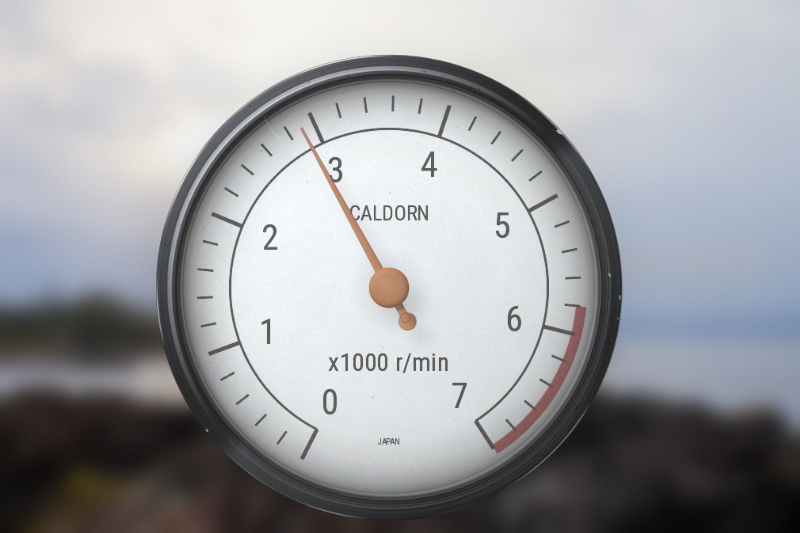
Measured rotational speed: 2900 rpm
